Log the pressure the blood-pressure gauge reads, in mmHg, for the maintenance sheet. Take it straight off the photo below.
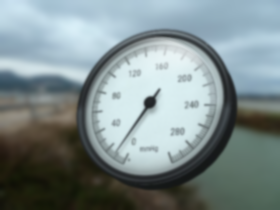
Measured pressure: 10 mmHg
